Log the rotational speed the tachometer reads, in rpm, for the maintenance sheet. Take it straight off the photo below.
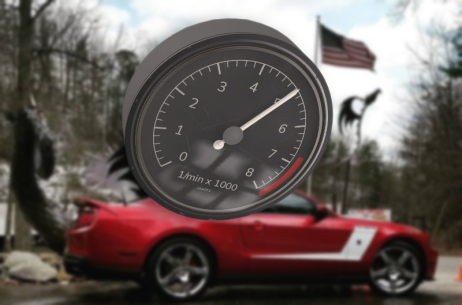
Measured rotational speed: 5000 rpm
